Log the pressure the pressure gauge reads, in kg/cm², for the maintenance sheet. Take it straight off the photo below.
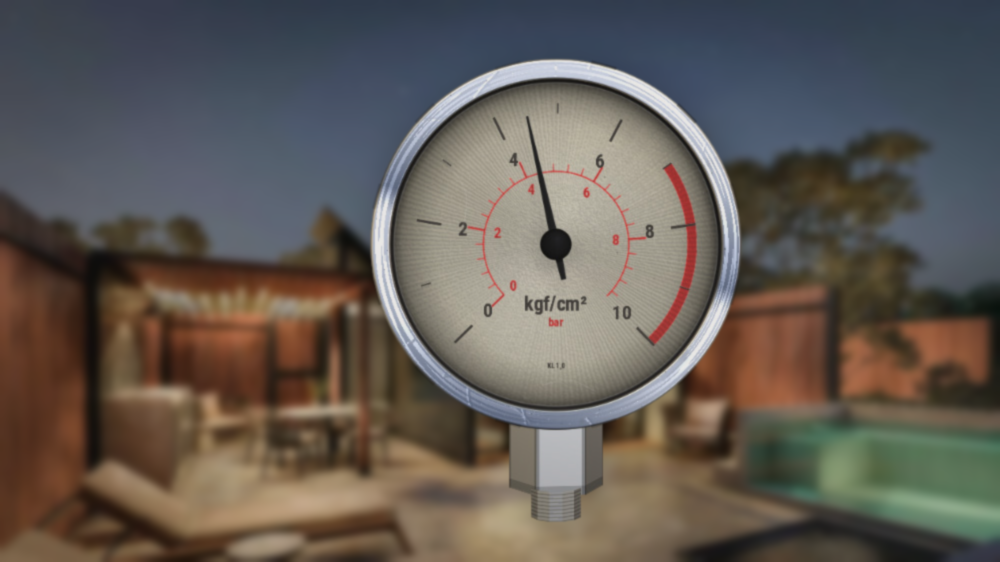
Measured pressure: 4.5 kg/cm²
